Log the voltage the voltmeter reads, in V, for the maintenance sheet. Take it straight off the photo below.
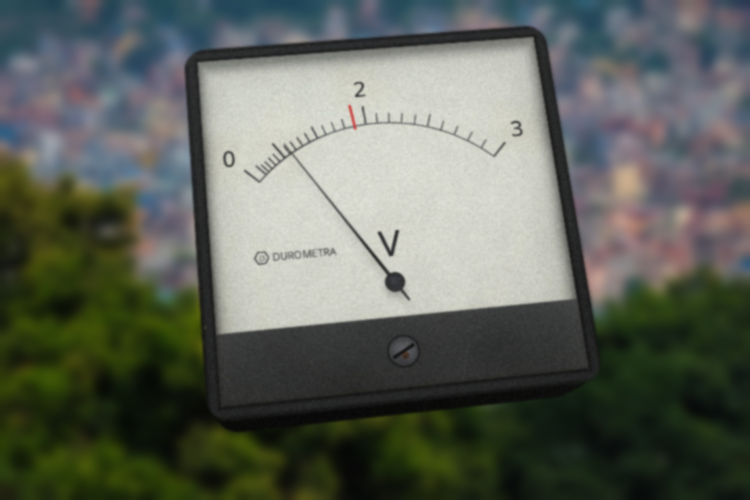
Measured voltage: 1.1 V
